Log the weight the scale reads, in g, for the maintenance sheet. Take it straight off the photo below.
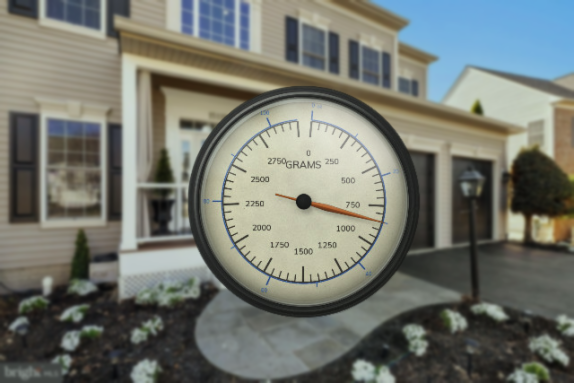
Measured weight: 850 g
